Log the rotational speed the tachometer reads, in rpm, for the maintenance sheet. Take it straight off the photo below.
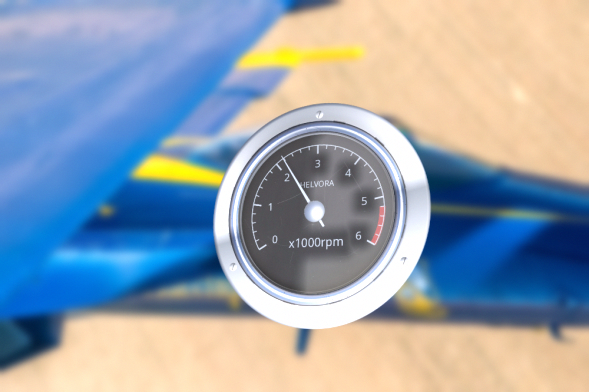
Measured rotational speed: 2200 rpm
